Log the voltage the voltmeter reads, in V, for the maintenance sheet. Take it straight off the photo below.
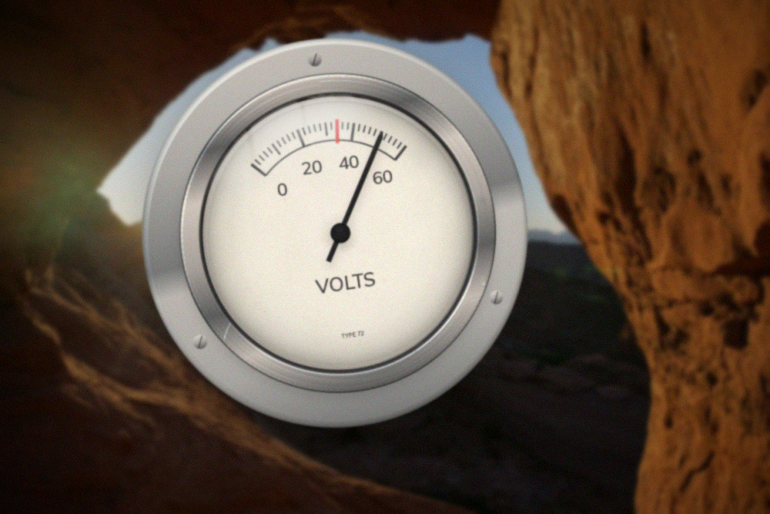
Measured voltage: 50 V
